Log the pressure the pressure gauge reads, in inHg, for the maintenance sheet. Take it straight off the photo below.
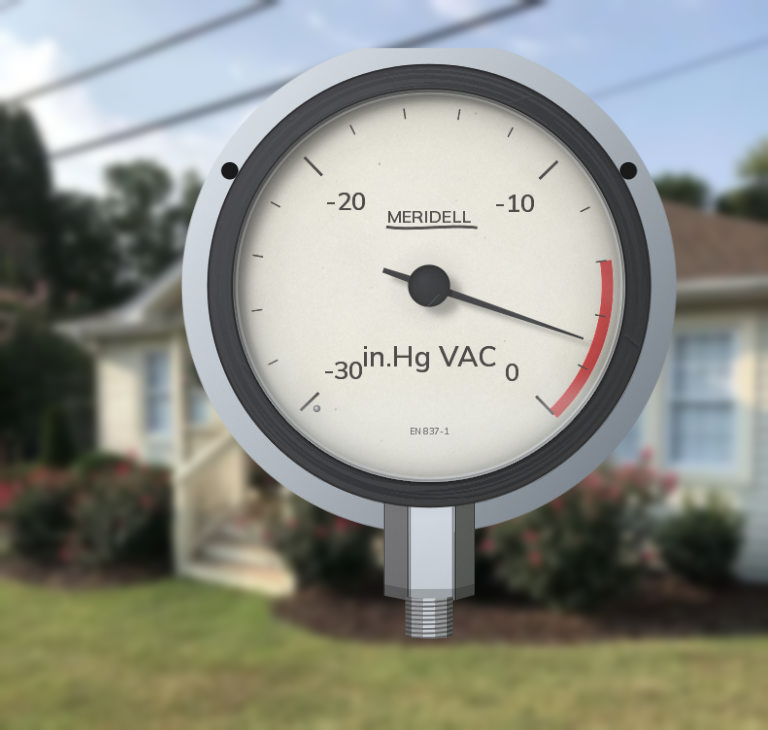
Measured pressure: -3 inHg
